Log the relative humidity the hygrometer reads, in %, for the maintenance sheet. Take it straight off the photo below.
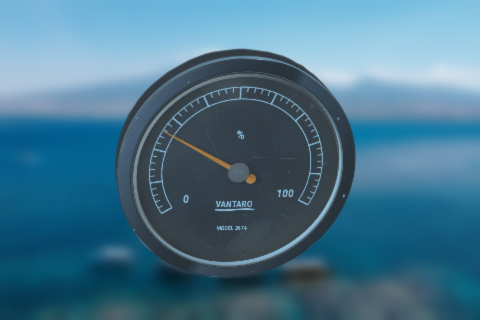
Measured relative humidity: 26 %
